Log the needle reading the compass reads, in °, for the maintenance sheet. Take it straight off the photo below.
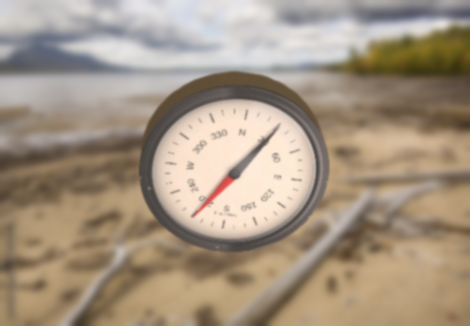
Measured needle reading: 210 °
